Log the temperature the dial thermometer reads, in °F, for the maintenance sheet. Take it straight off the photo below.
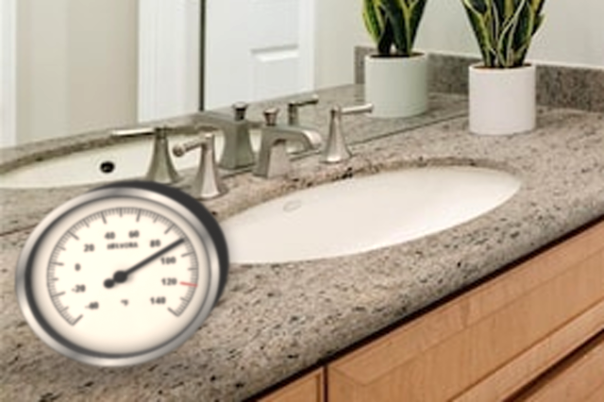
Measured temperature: 90 °F
